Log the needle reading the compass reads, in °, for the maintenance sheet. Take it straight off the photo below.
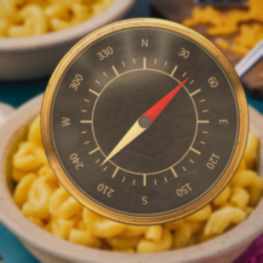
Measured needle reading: 45 °
